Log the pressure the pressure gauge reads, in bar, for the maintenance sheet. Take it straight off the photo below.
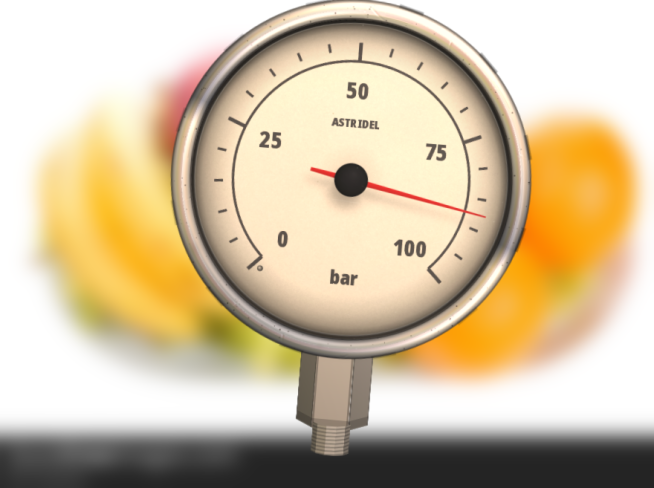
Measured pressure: 87.5 bar
